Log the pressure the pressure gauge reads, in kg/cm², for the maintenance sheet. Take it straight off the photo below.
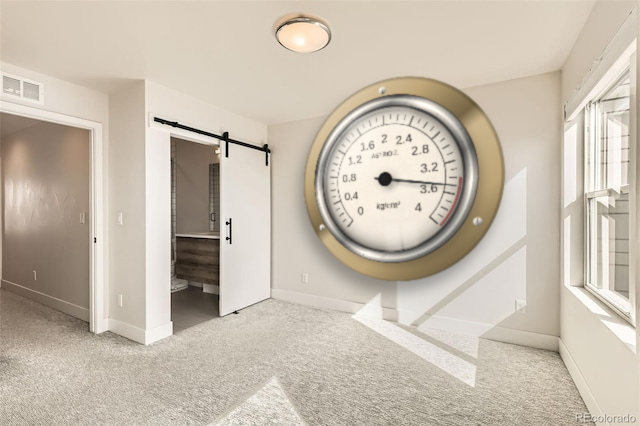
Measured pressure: 3.5 kg/cm²
